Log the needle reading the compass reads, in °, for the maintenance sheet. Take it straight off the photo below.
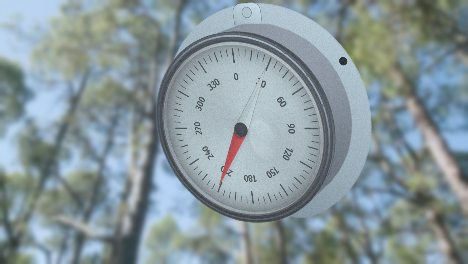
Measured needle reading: 210 °
